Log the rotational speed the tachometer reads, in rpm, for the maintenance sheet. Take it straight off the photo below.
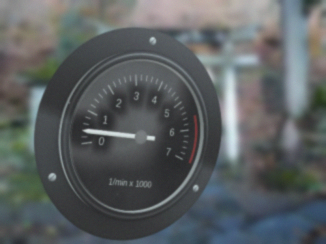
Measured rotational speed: 400 rpm
